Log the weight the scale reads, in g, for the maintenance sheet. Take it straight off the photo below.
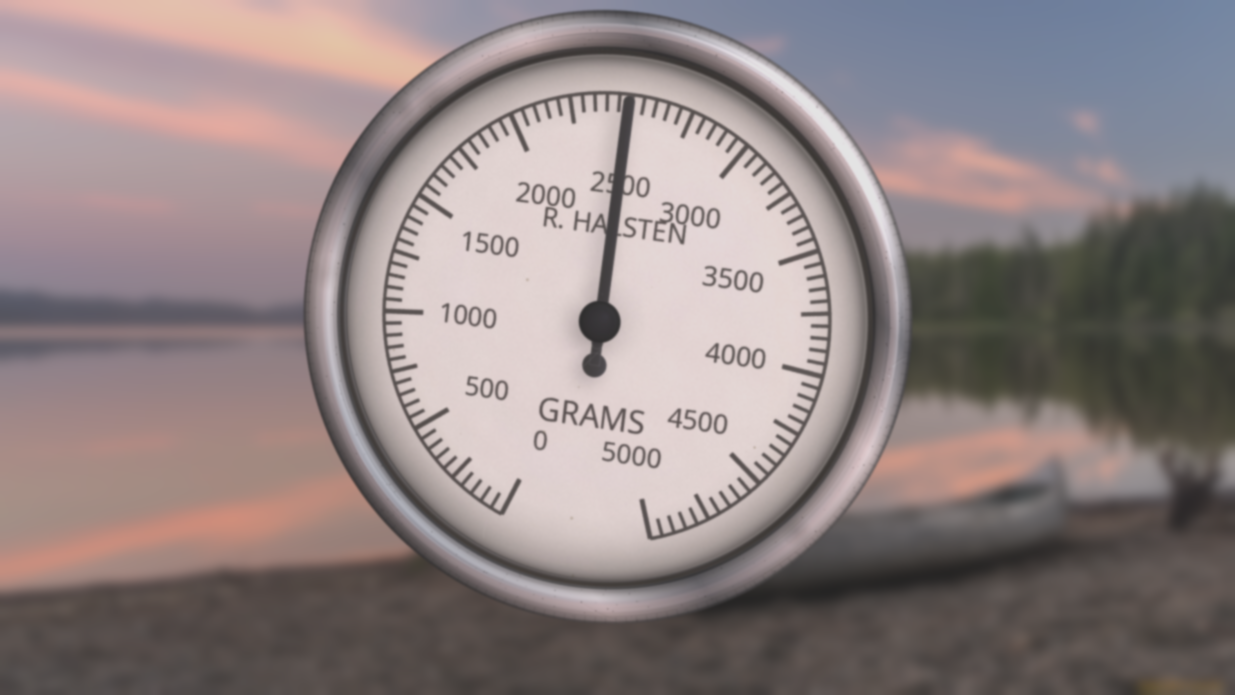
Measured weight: 2500 g
